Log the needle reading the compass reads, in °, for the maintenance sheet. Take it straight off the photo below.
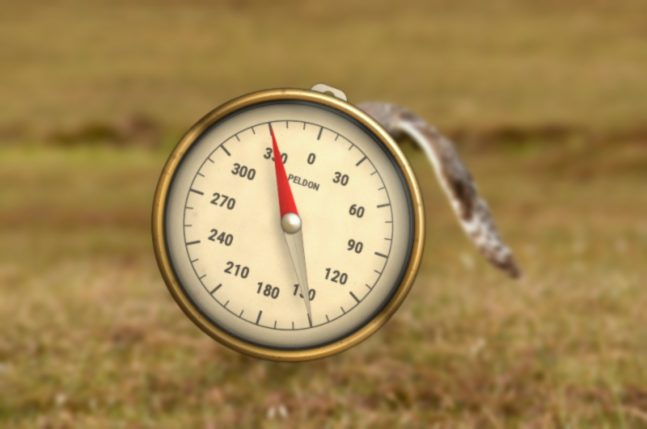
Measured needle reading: 330 °
